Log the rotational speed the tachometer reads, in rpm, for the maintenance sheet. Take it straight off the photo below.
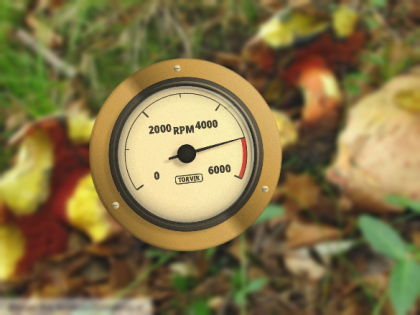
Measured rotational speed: 5000 rpm
